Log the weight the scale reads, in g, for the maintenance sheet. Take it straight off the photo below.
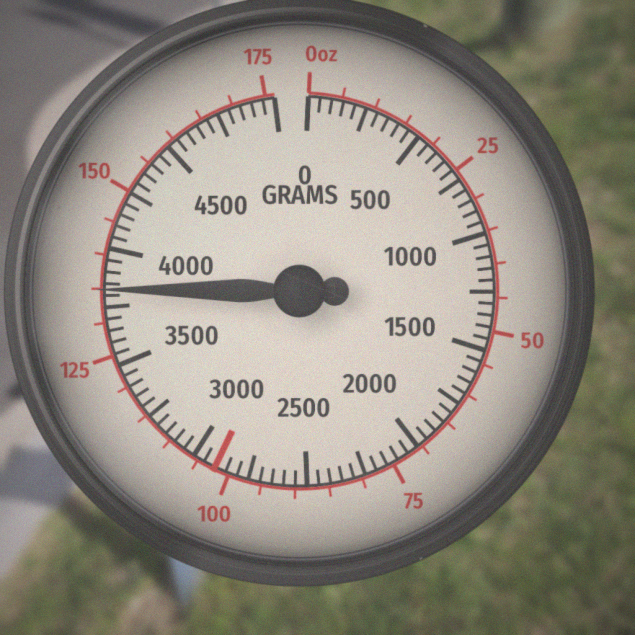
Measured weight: 3825 g
